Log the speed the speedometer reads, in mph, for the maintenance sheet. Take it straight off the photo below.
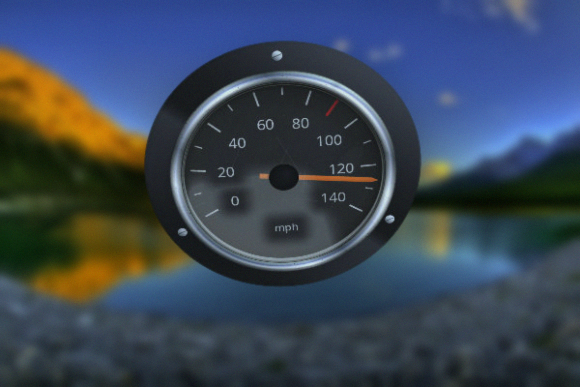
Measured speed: 125 mph
